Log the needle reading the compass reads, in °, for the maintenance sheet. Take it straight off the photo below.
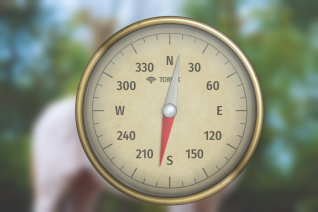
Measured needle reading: 190 °
